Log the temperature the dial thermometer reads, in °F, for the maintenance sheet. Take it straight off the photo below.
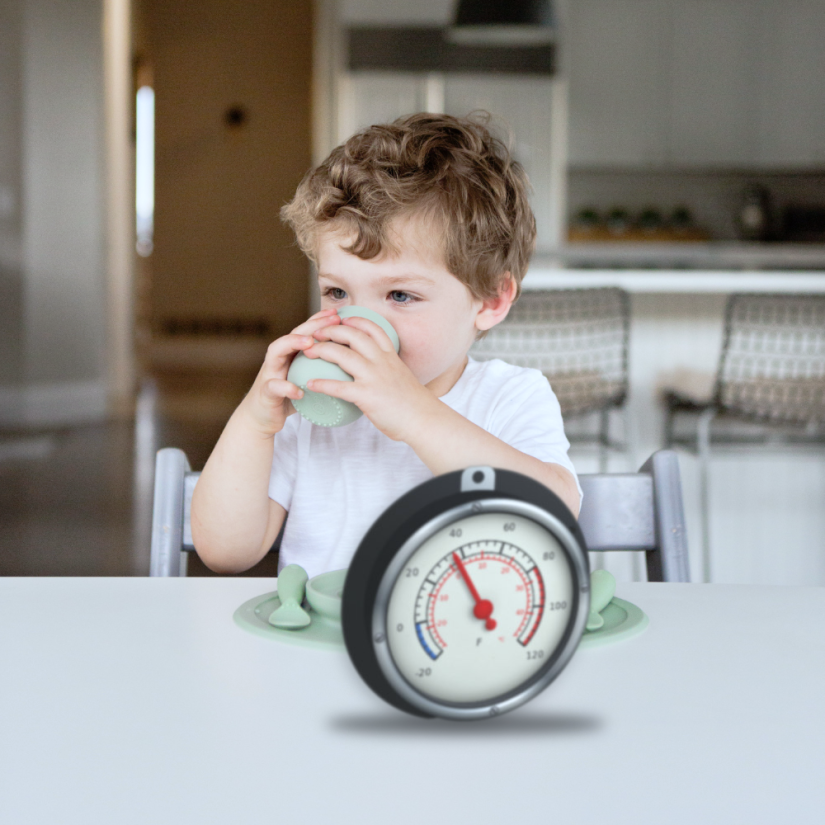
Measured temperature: 36 °F
